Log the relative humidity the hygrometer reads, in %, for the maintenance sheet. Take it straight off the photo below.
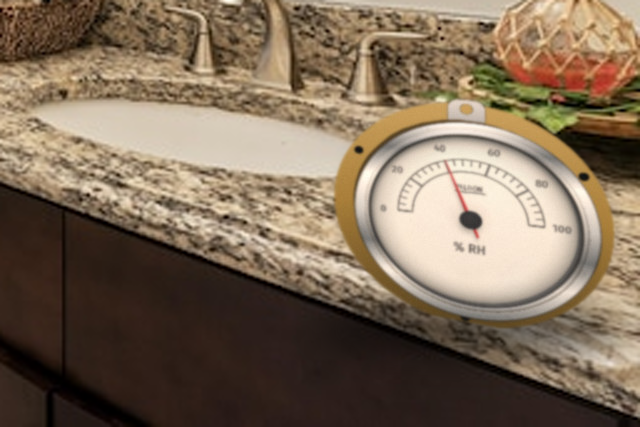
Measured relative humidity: 40 %
